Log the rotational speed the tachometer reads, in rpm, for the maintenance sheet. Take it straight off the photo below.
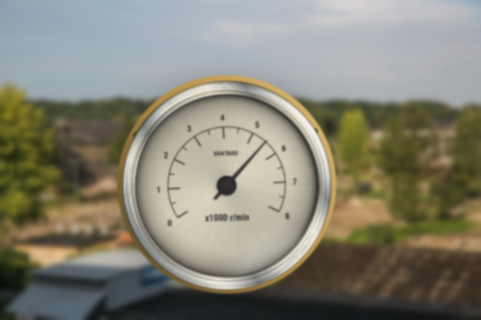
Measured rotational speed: 5500 rpm
